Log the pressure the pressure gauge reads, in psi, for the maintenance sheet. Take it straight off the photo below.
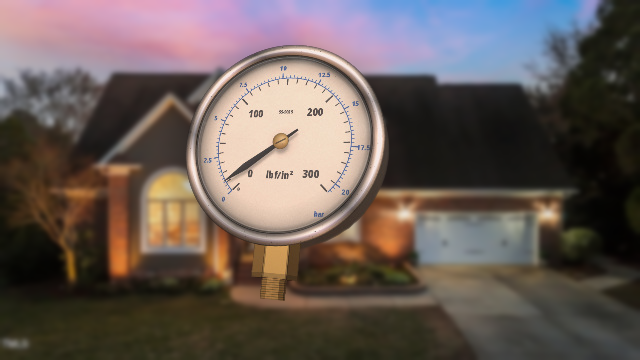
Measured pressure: 10 psi
